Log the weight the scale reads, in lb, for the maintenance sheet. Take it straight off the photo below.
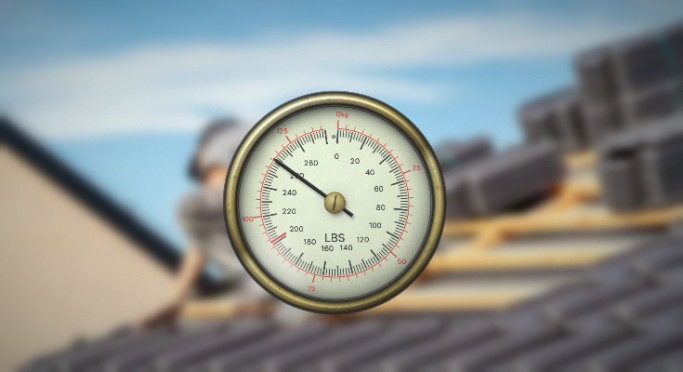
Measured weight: 260 lb
